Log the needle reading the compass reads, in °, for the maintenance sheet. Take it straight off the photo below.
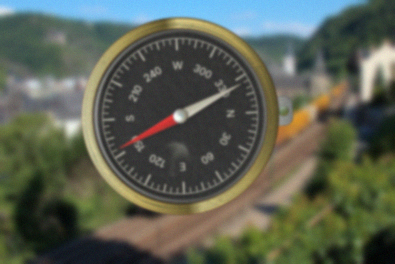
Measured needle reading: 155 °
